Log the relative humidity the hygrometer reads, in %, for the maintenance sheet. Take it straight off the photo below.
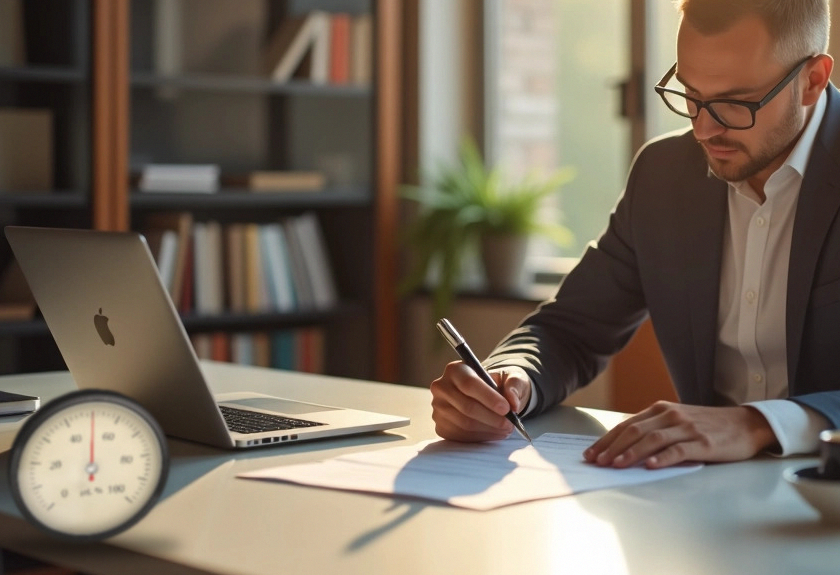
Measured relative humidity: 50 %
